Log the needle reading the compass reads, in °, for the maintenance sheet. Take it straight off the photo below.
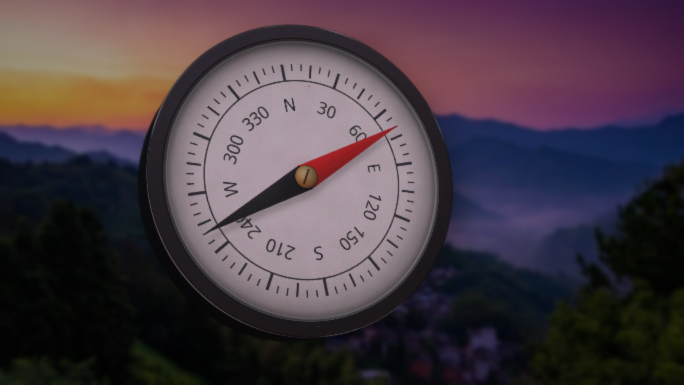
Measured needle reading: 70 °
